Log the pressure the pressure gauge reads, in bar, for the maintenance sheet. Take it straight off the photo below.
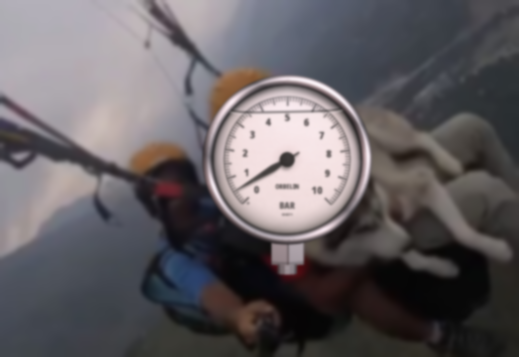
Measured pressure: 0.5 bar
